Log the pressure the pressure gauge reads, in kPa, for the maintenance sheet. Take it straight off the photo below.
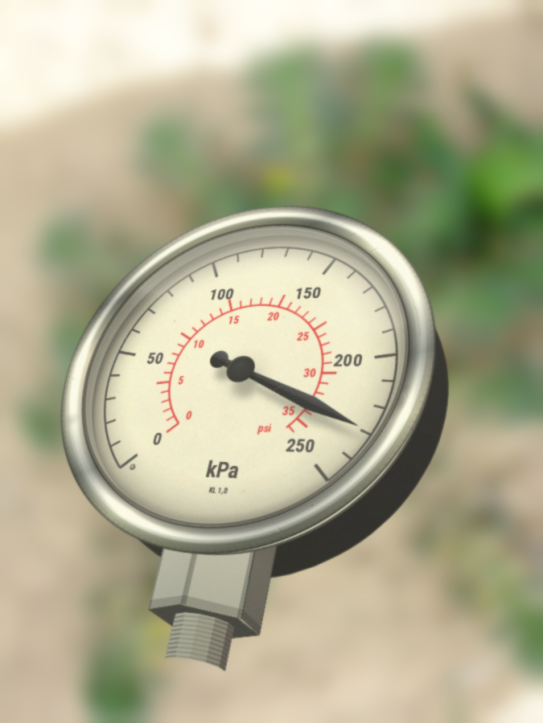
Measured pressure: 230 kPa
